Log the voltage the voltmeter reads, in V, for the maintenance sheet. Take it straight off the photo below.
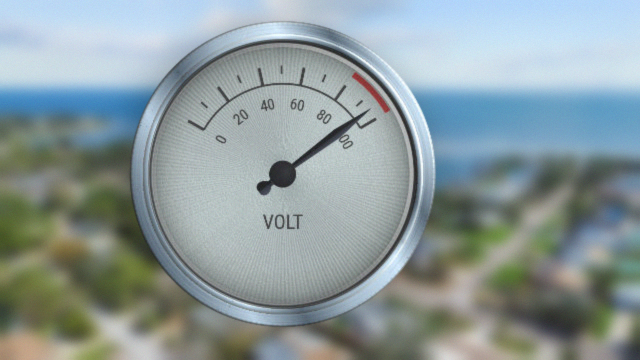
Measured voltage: 95 V
